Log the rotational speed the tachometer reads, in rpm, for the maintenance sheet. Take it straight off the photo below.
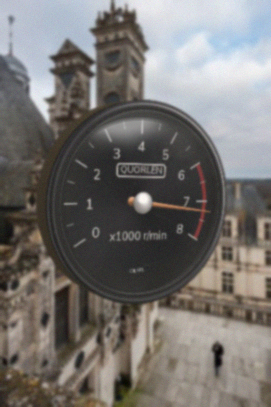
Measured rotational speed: 7250 rpm
